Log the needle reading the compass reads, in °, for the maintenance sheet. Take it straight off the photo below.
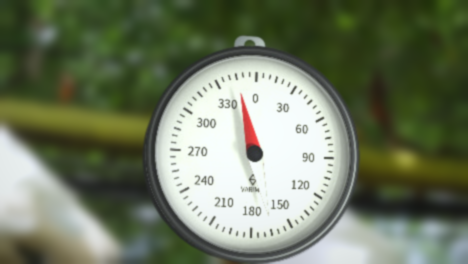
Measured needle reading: 345 °
